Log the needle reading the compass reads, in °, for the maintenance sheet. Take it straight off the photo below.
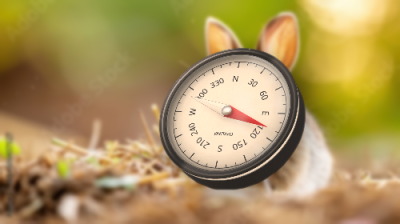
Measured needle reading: 110 °
